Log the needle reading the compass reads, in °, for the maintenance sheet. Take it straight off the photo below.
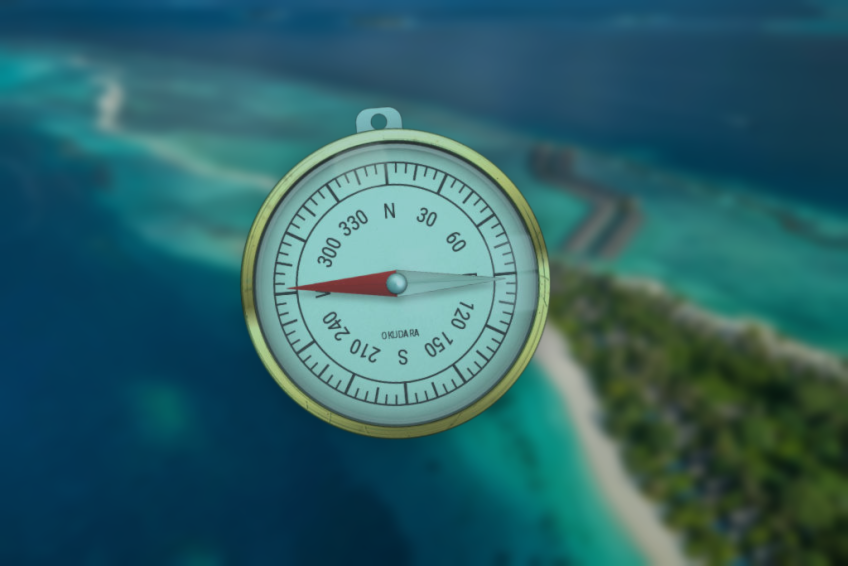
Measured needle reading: 272.5 °
